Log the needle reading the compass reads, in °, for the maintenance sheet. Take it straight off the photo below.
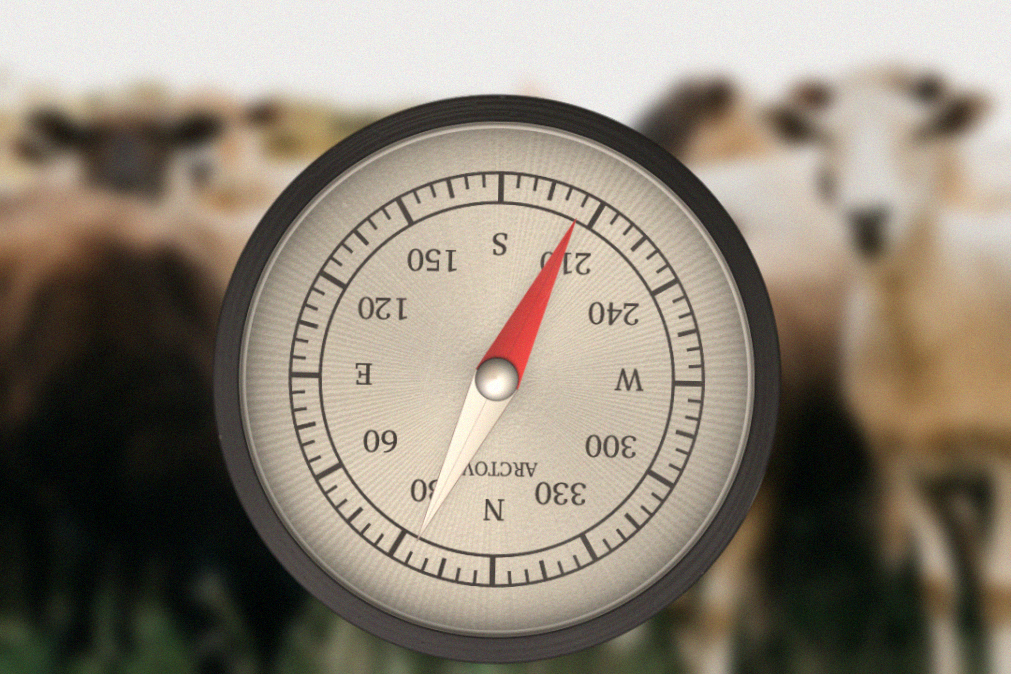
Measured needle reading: 205 °
